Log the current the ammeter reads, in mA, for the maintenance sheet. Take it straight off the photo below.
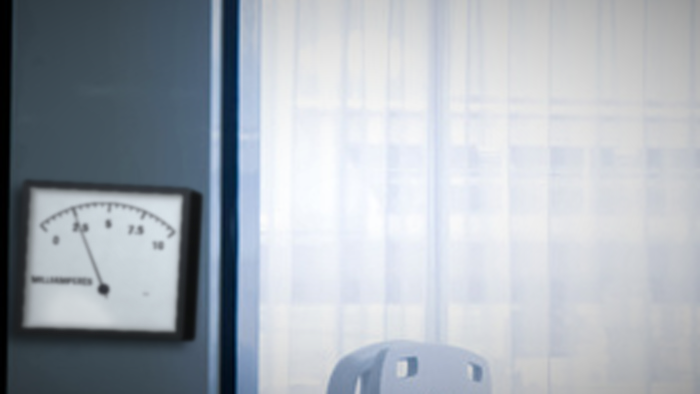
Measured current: 2.5 mA
